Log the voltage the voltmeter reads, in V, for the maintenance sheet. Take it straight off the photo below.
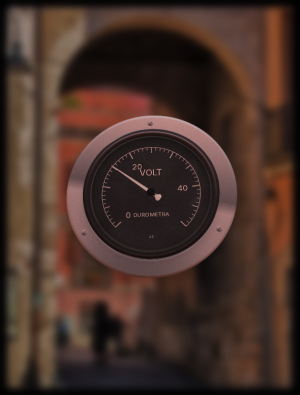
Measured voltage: 15 V
